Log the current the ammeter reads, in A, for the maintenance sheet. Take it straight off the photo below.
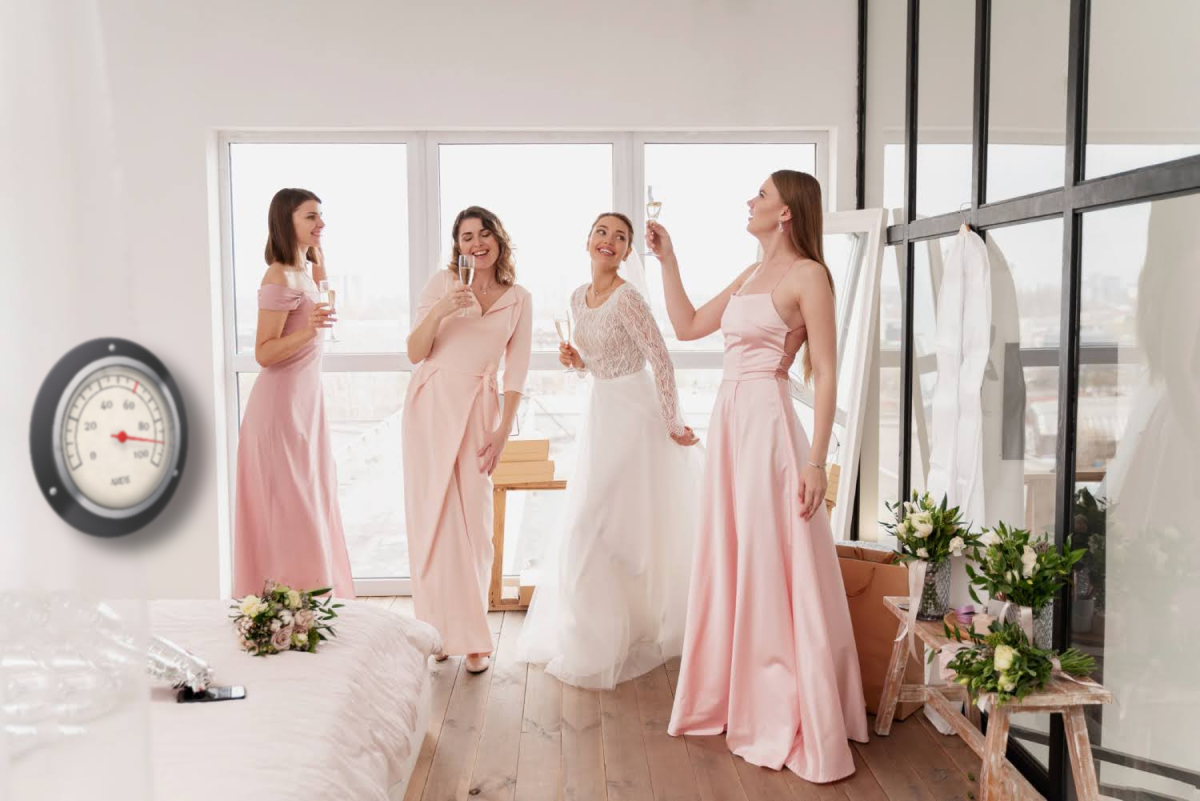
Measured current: 90 A
